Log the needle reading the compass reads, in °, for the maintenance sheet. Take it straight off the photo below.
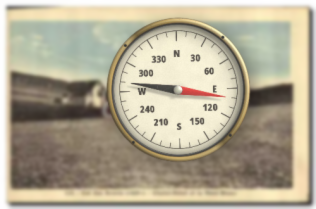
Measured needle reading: 100 °
